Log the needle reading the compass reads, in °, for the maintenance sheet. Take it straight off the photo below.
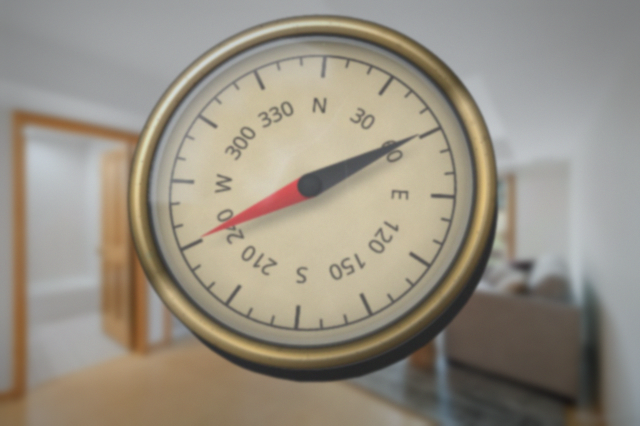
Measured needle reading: 240 °
